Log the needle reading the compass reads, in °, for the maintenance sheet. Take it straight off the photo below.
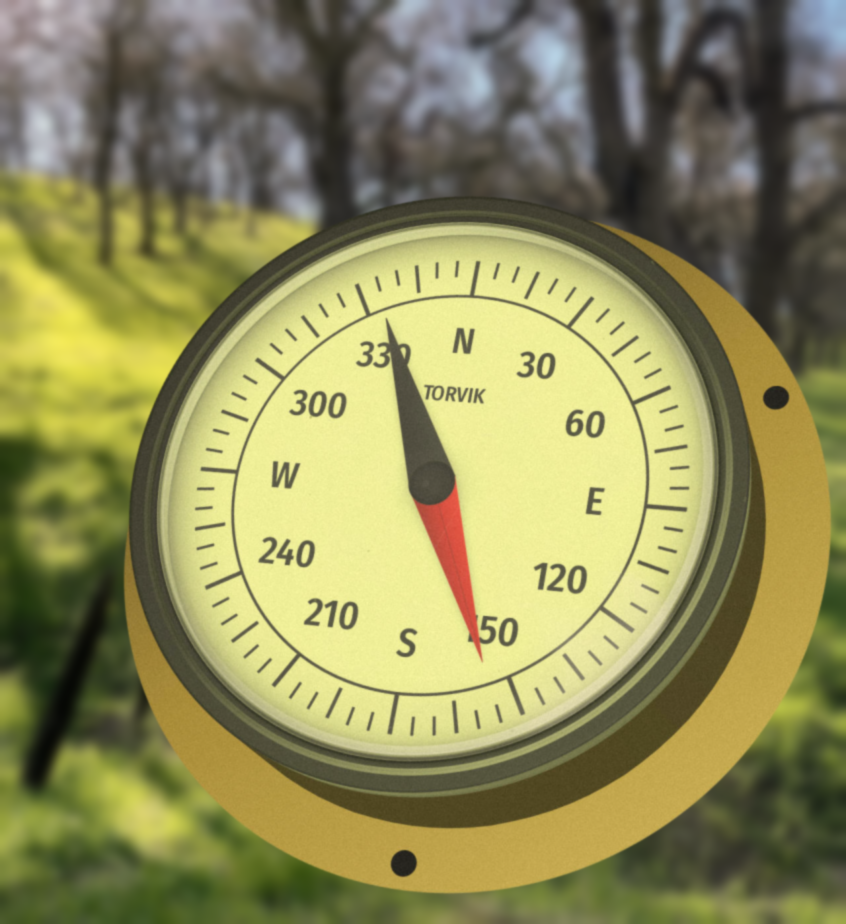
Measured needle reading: 155 °
